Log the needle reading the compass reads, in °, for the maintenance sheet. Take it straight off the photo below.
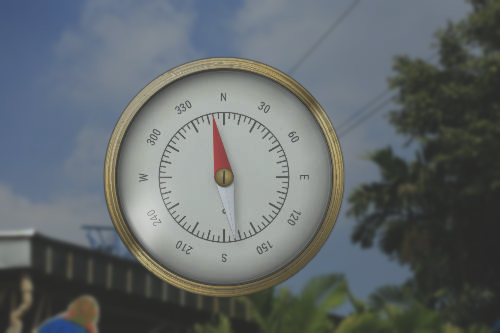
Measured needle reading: 350 °
